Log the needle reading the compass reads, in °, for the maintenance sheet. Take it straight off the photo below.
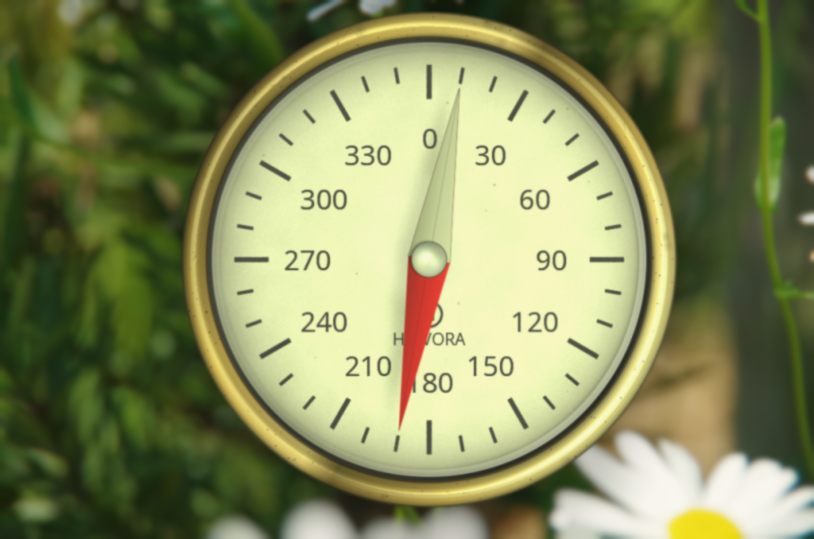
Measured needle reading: 190 °
